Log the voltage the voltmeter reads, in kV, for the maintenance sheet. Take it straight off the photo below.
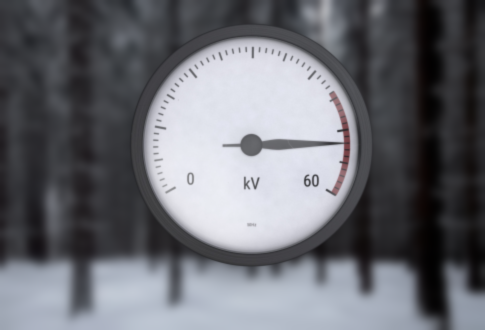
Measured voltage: 52 kV
